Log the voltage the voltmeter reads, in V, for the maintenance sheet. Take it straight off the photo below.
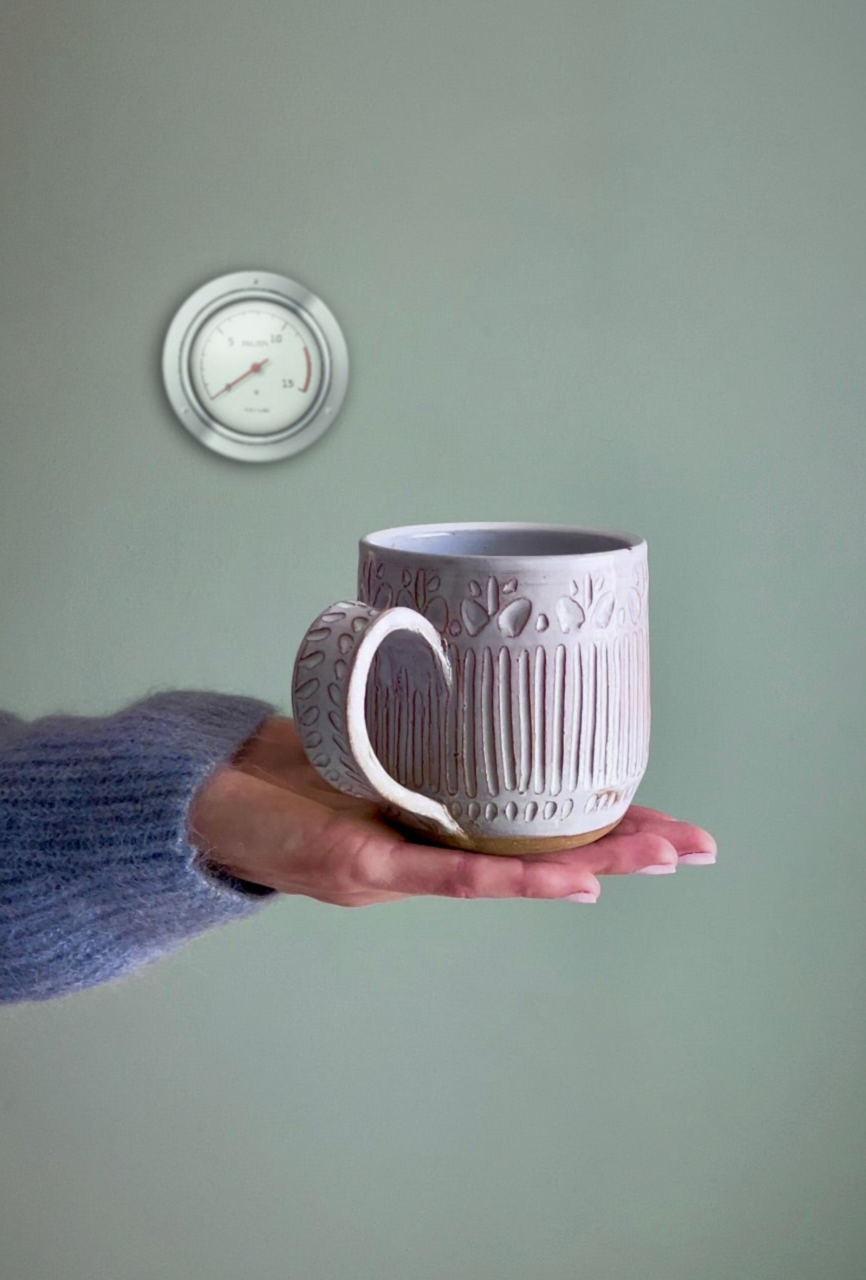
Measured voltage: 0 V
